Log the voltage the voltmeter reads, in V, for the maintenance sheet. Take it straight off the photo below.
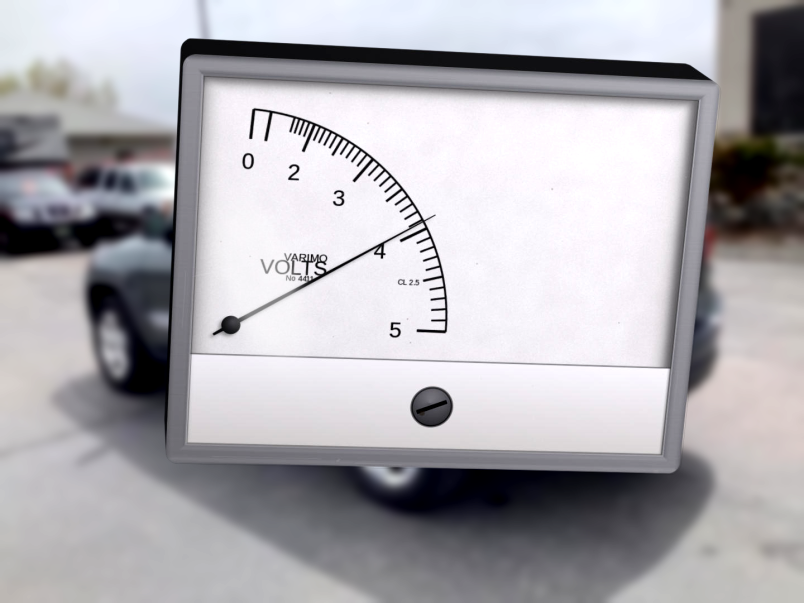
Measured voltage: 3.9 V
